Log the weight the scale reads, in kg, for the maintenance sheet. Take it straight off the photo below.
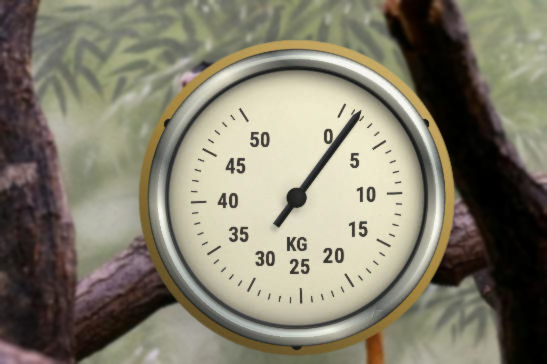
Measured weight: 1.5 kg
